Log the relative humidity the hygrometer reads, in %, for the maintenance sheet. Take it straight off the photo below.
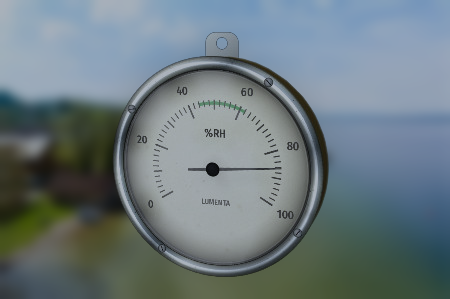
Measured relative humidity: 86 %
